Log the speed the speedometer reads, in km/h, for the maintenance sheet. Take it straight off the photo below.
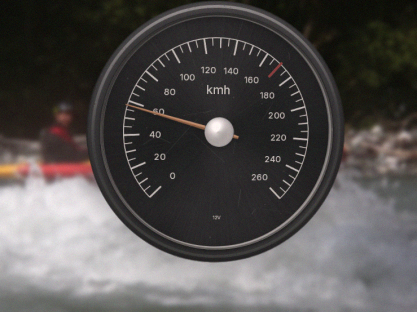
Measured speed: 57.5 km/h
